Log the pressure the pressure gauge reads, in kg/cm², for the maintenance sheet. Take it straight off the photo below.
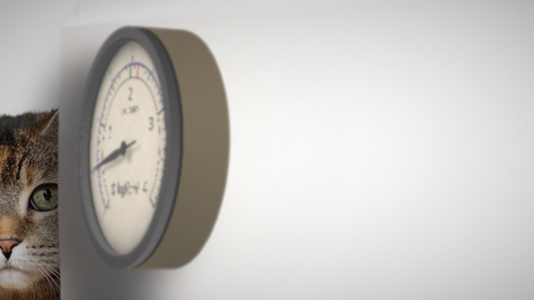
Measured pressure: 0.5 kg/cm²
